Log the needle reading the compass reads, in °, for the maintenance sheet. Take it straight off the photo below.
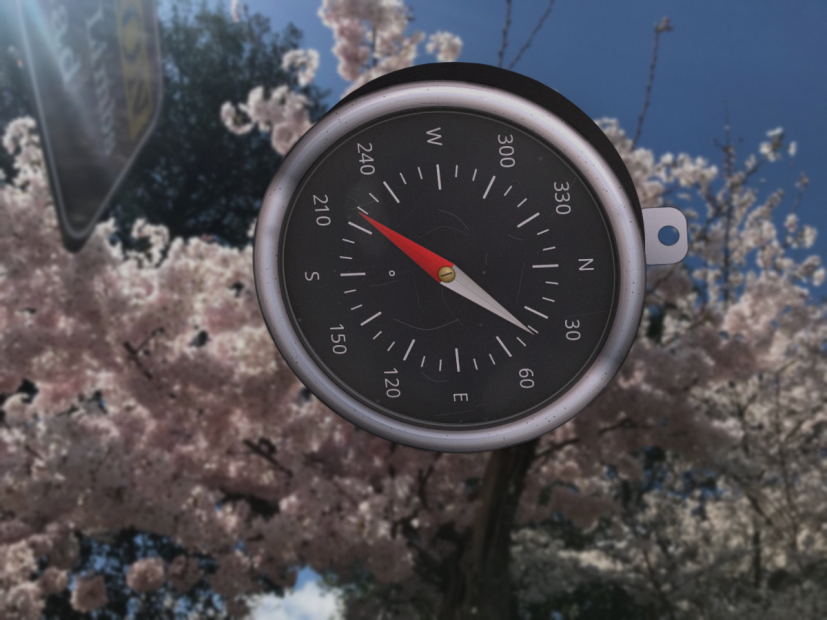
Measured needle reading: 220 °
